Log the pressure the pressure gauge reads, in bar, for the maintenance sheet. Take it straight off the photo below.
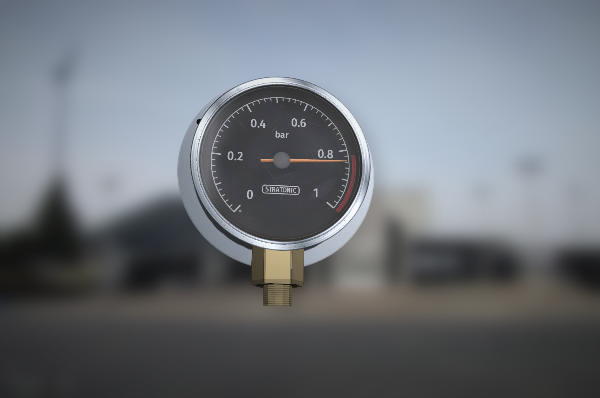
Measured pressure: 0.84 bar
